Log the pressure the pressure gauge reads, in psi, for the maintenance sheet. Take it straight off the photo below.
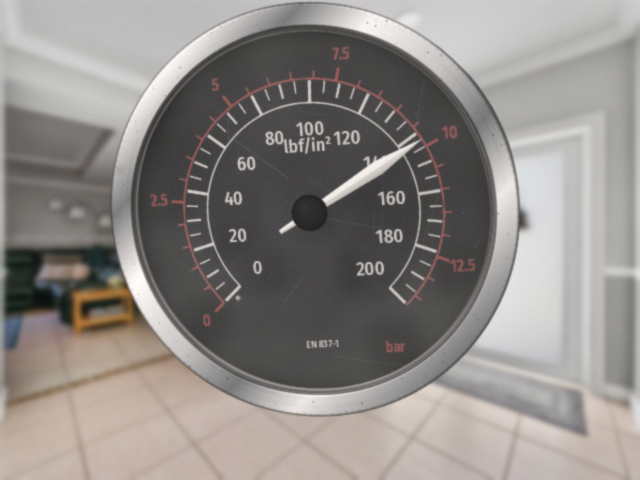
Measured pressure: 142.5 psi
